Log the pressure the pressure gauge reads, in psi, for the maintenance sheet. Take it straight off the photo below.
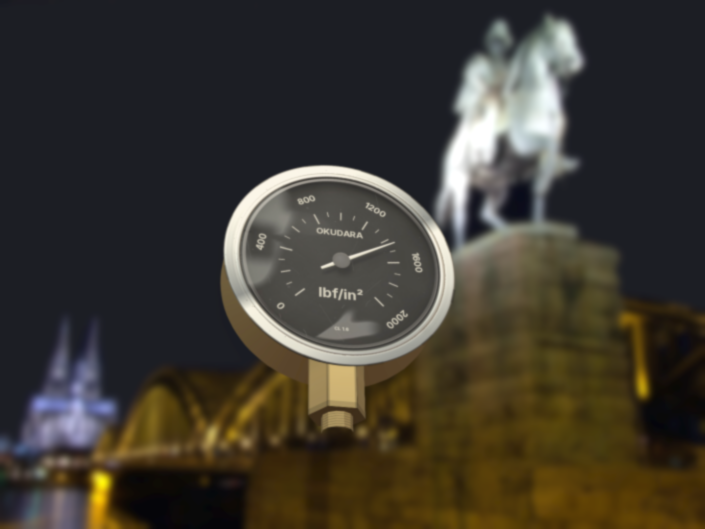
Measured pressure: 1450 psi
